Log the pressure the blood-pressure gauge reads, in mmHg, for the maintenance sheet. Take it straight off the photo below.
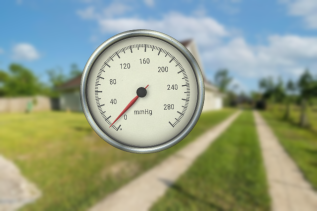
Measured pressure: 10 mmHg
